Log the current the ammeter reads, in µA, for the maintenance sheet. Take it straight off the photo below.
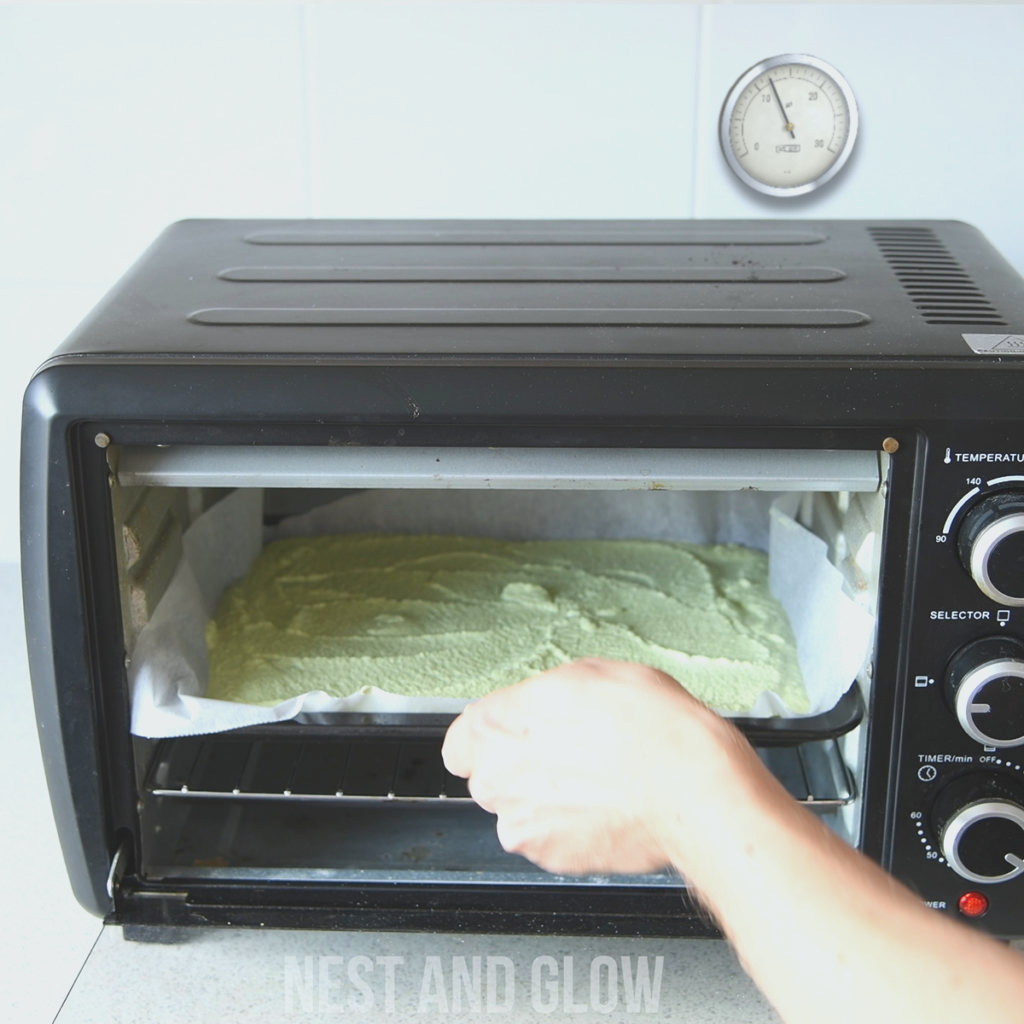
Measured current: 12 µA
